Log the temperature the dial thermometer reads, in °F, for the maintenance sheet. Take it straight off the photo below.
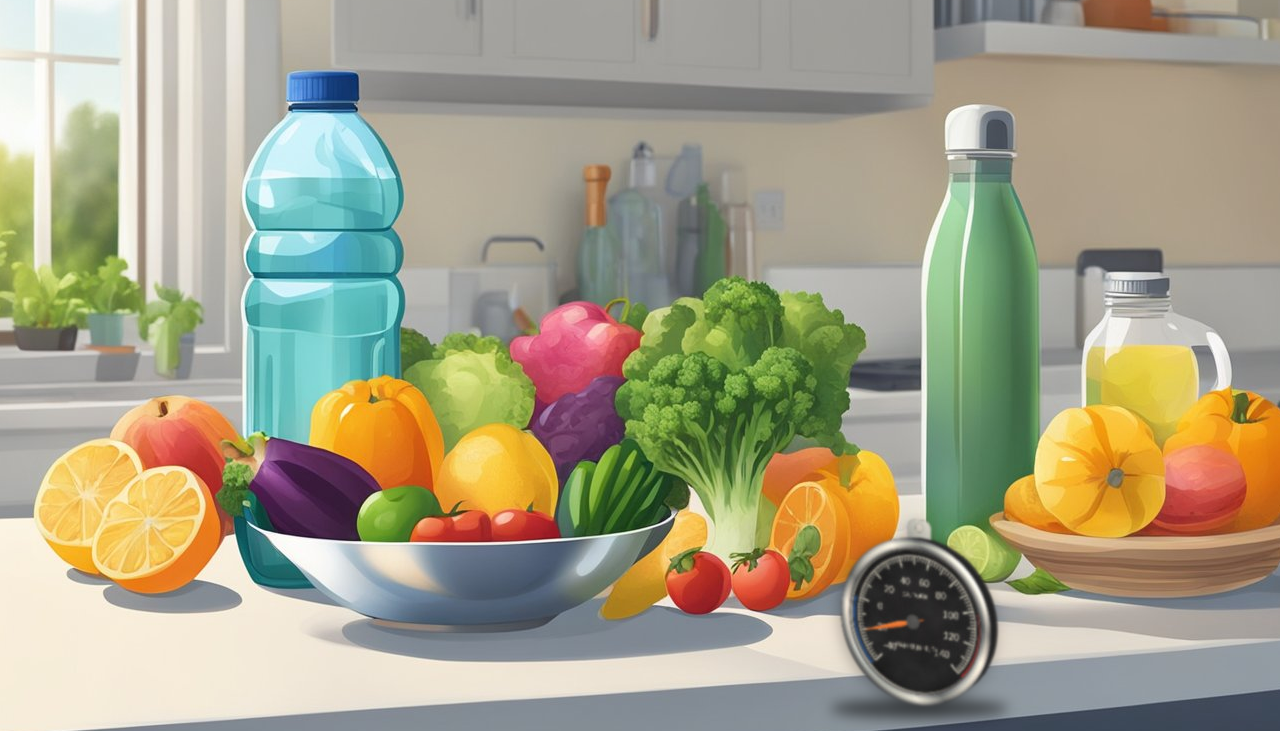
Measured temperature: -20 °F
